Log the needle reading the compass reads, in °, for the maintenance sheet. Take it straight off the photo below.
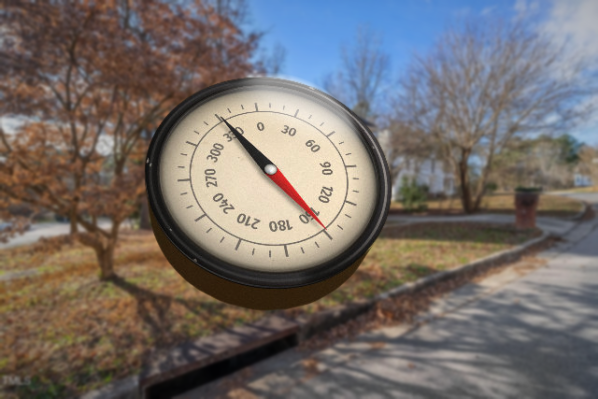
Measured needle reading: 150 °
